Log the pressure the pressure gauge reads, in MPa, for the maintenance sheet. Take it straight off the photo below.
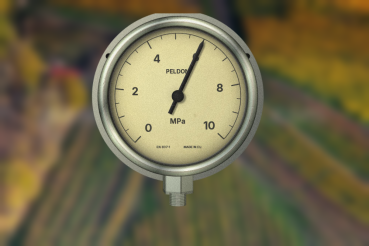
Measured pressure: 6 MPa
